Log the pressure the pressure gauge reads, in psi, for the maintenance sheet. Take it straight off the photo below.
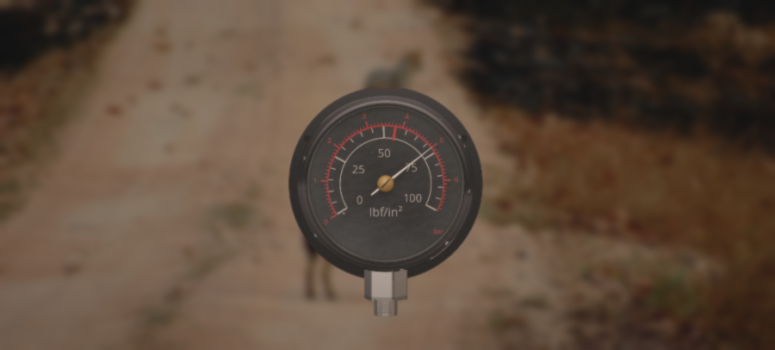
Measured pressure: 72.5 psi
